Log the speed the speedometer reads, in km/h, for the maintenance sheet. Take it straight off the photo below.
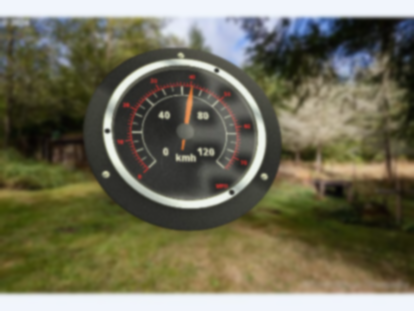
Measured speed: 65 km/h
